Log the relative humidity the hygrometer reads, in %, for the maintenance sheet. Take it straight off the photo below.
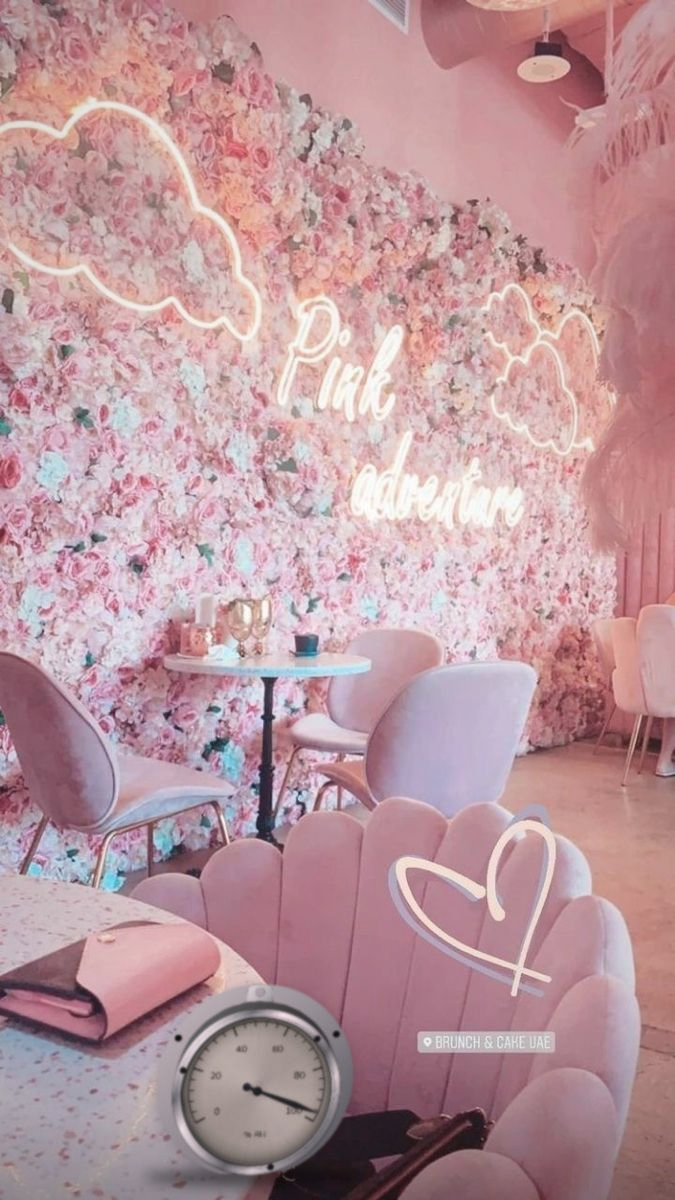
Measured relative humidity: 96 %
